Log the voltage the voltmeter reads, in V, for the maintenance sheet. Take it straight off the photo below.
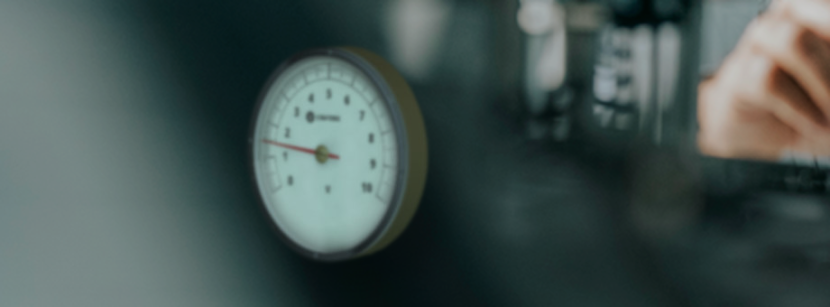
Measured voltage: 1.5 V
